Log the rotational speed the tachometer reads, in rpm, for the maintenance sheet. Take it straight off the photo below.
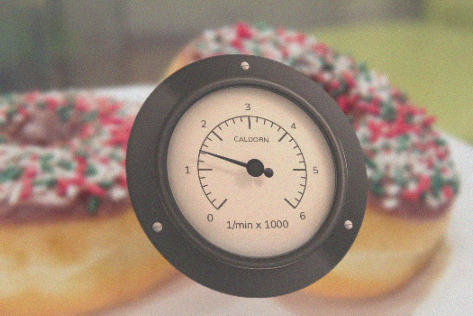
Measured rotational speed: 1400 rpm
